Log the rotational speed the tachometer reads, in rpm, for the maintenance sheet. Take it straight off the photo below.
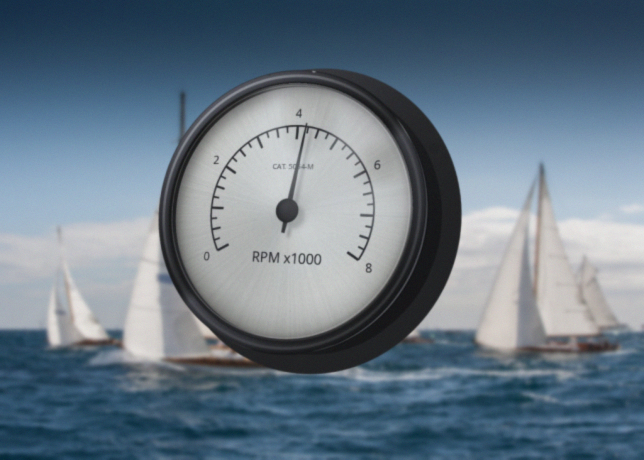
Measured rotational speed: 4250 rpm
